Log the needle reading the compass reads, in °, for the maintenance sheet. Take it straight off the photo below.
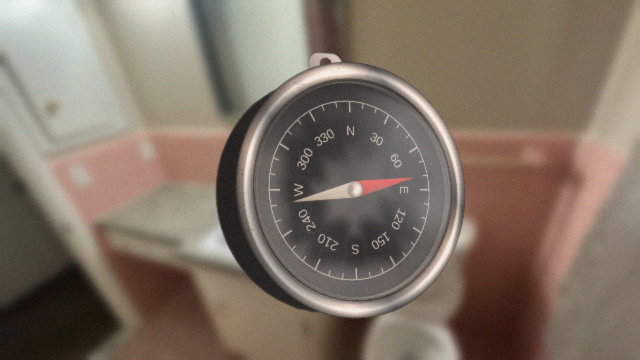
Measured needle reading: 80 °
